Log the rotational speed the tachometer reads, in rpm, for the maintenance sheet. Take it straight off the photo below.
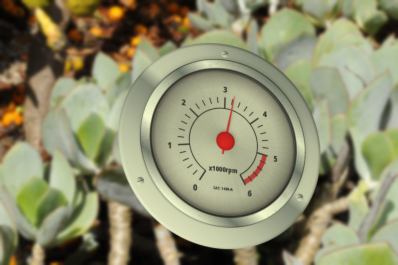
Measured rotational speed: 3200 rpm
